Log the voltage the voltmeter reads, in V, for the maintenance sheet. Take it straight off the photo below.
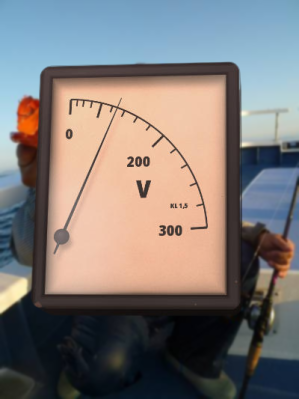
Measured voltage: 130 V
